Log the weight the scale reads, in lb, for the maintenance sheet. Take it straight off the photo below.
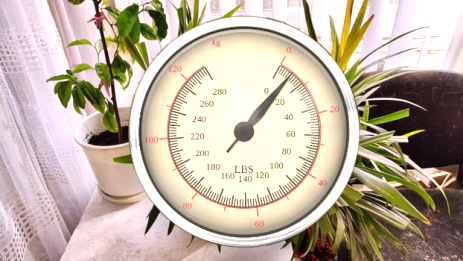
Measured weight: 10 lb
